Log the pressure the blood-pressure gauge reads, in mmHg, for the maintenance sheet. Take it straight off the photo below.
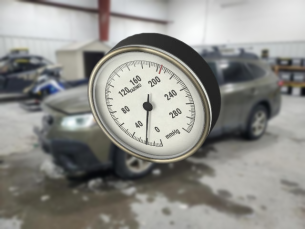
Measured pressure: 20 mmHg
